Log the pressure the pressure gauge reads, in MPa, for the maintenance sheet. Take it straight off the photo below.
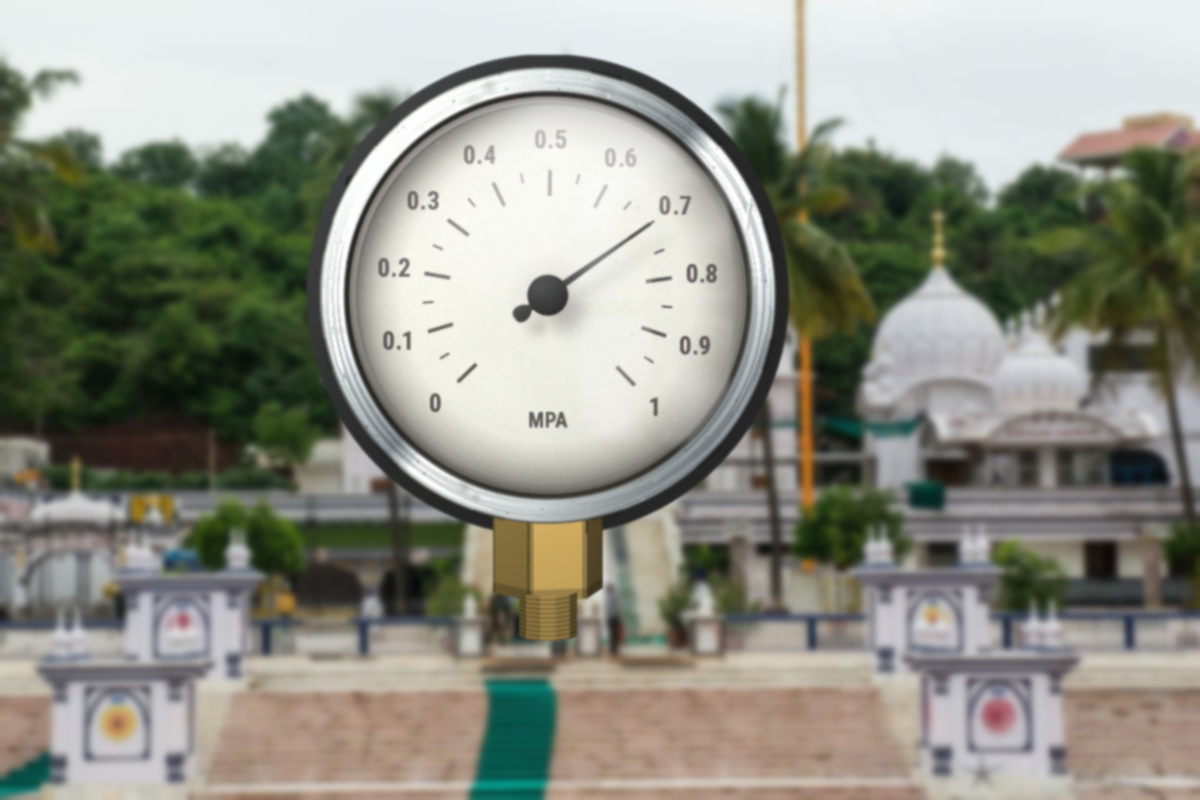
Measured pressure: 0.7 MPa
